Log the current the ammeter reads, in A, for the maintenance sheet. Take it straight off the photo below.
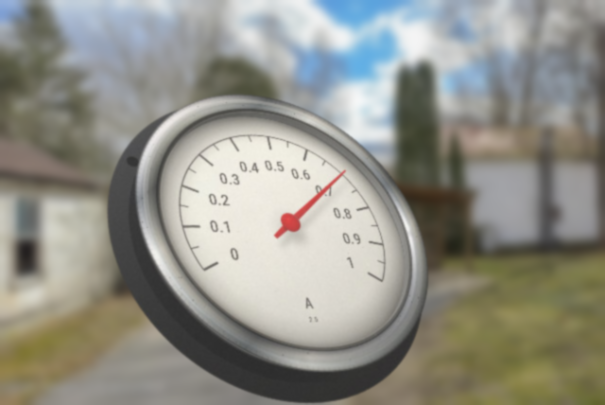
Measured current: 0.7 A
